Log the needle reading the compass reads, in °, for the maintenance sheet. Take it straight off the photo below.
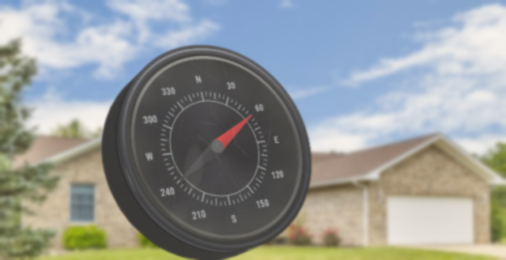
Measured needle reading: 60 °
